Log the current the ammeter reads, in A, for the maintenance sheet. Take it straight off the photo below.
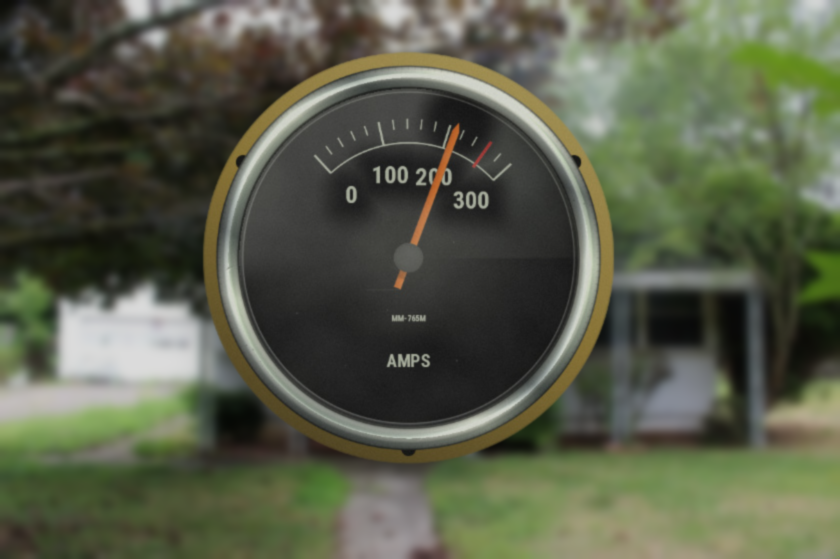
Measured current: 210 A
